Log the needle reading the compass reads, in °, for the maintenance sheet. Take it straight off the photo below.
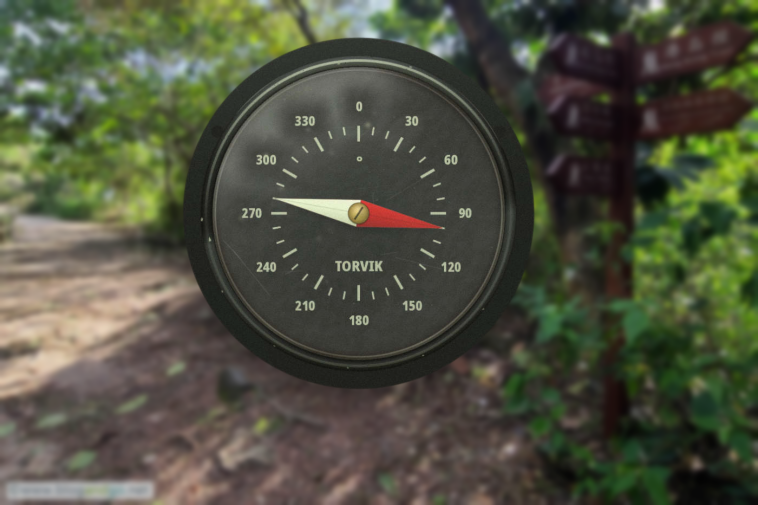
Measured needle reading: 100 °
